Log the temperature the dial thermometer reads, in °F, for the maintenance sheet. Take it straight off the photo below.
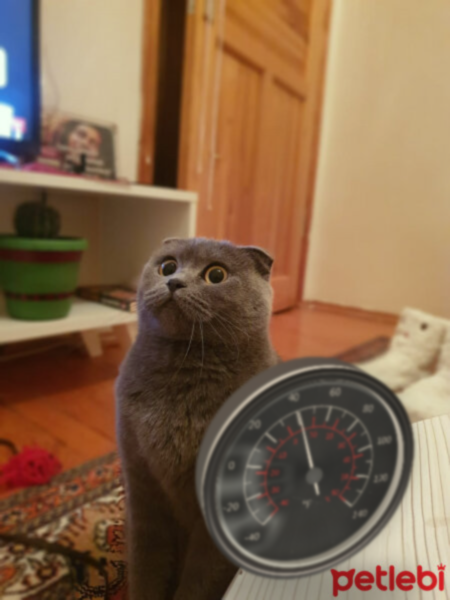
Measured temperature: 40 °F
